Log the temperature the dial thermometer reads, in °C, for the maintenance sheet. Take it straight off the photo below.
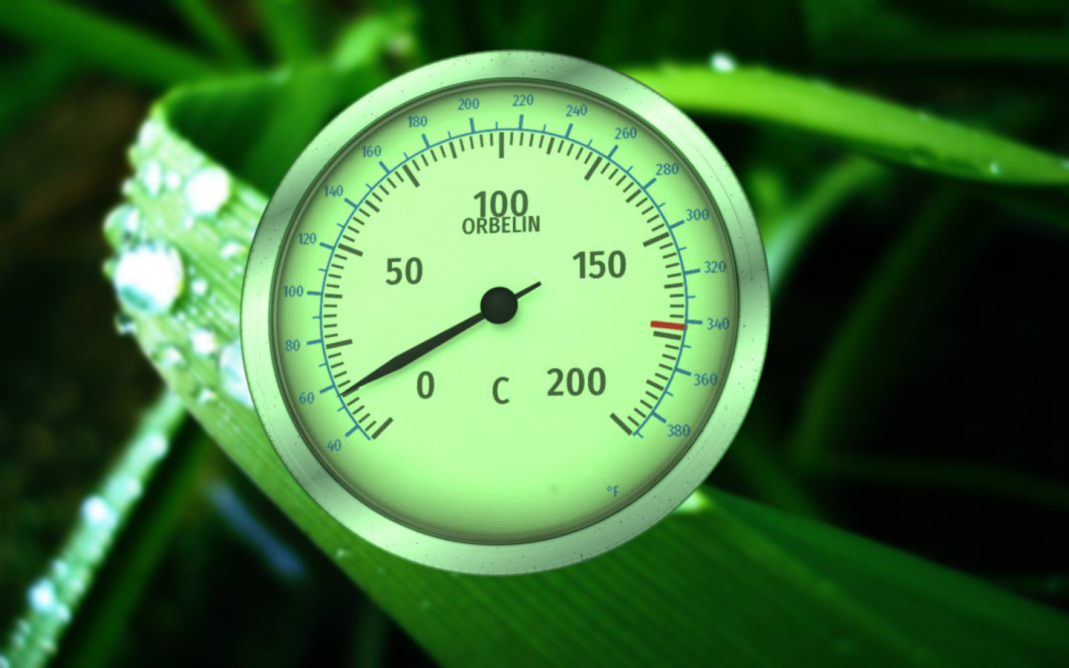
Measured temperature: 12.5 °C
